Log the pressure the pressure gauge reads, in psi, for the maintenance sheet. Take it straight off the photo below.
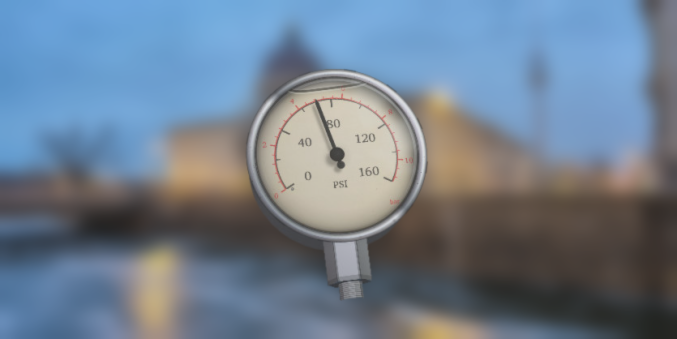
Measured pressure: 70 psi
